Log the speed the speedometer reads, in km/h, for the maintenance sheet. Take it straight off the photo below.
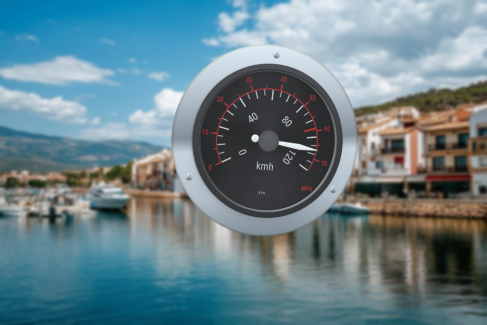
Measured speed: 107.5 km/h
